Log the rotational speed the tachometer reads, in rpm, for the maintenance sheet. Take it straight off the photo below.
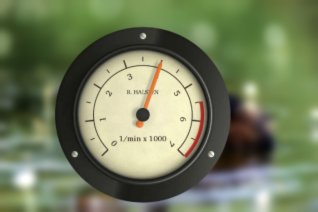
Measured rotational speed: 4000 rpm
